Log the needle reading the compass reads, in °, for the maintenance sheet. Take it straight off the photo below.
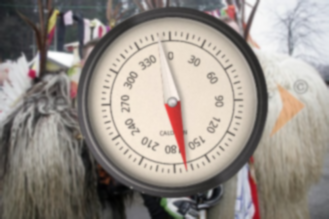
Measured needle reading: 170 °
